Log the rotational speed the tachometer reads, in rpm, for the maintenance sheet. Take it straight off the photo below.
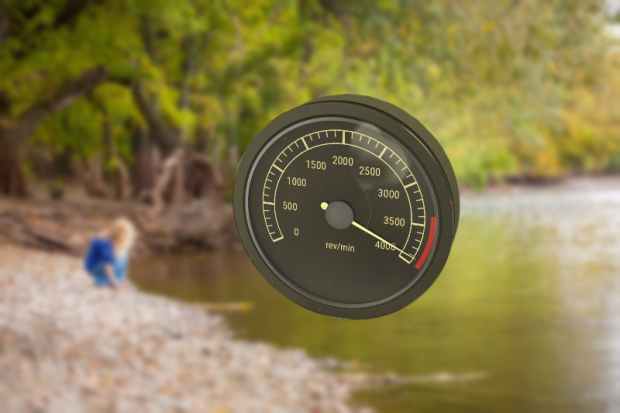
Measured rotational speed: 3900 rpm
